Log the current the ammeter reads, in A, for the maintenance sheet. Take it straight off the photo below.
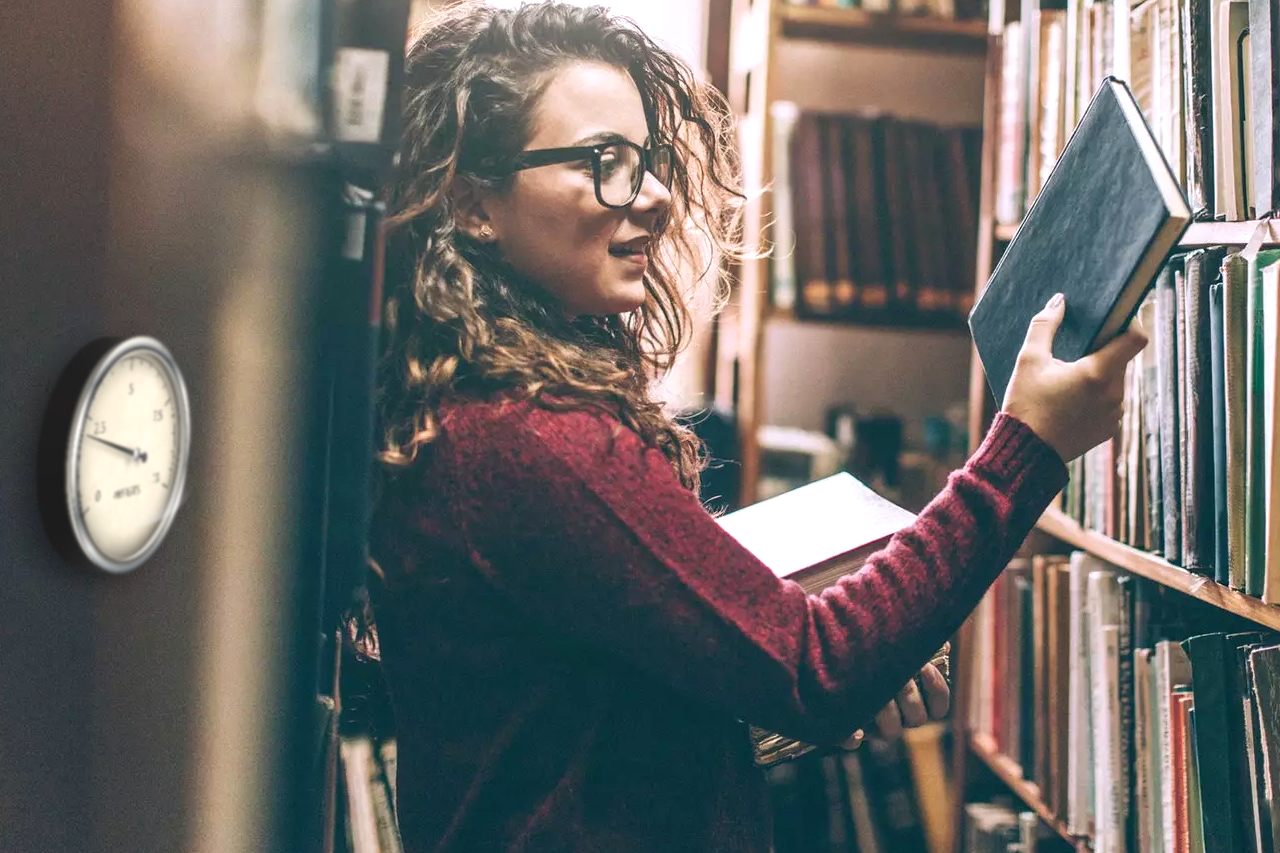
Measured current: 2 A
